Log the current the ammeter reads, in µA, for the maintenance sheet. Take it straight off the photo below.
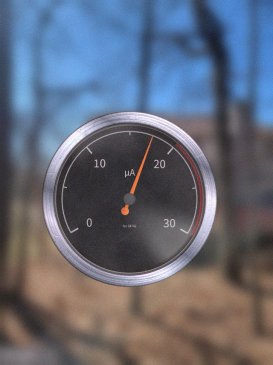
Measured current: 17.5 µA
